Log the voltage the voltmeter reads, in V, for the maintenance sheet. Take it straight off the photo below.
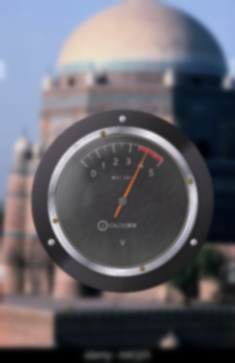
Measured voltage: 4 V
